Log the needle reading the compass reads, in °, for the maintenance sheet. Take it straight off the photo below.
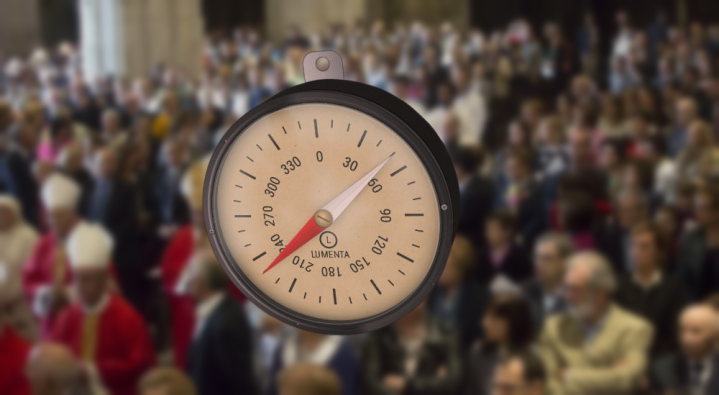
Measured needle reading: 230 °
